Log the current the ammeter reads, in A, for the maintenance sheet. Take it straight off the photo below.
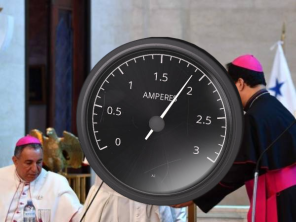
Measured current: 1.9 A
